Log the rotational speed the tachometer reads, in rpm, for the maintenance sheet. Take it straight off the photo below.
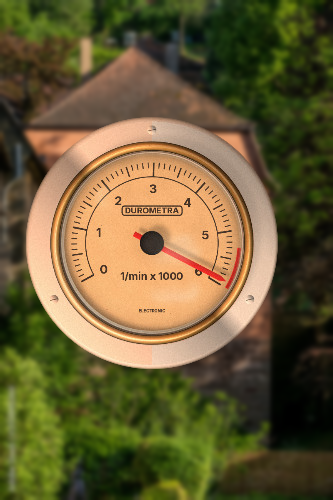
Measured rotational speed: 5900 rpm
